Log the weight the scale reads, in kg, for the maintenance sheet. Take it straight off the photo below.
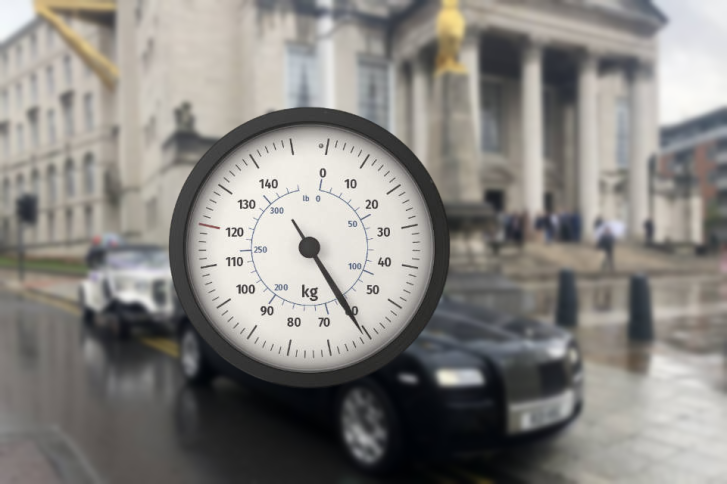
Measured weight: 61 kg
